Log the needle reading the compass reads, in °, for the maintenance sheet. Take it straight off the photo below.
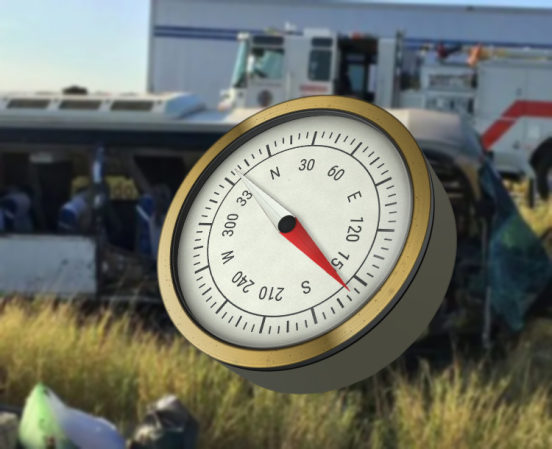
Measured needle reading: 157.5 °
